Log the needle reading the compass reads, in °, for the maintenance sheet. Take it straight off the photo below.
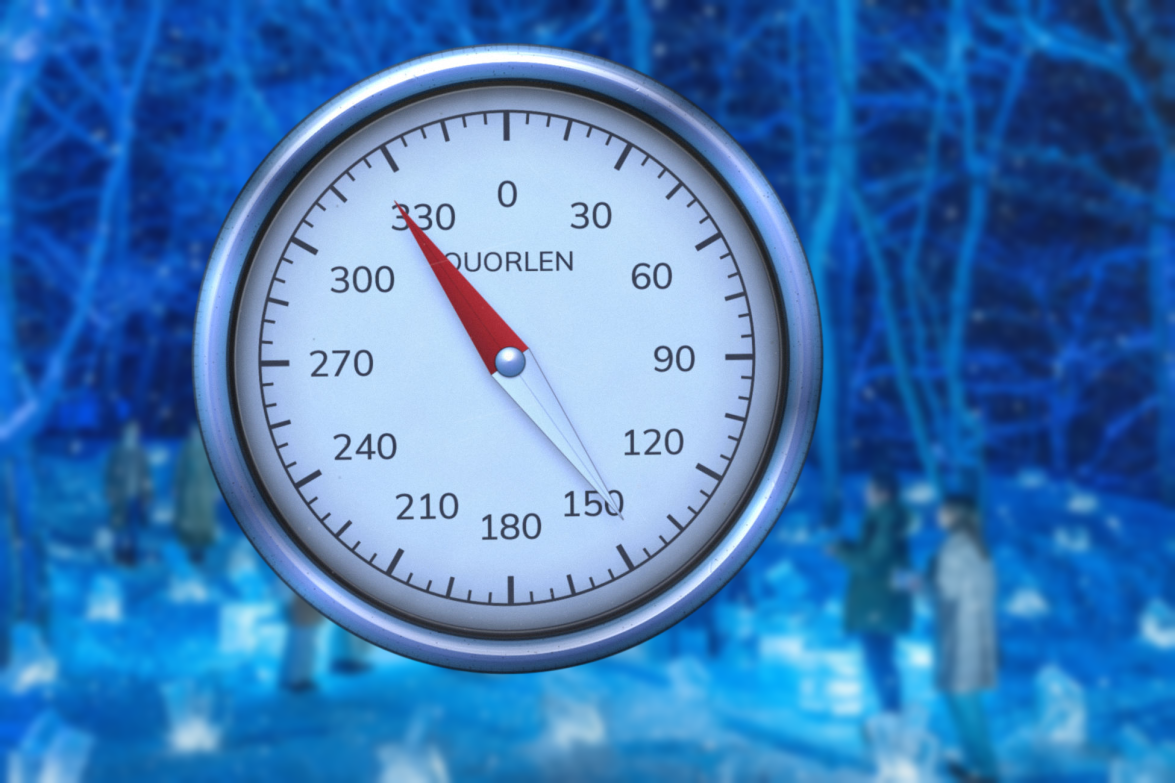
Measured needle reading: 325 °
